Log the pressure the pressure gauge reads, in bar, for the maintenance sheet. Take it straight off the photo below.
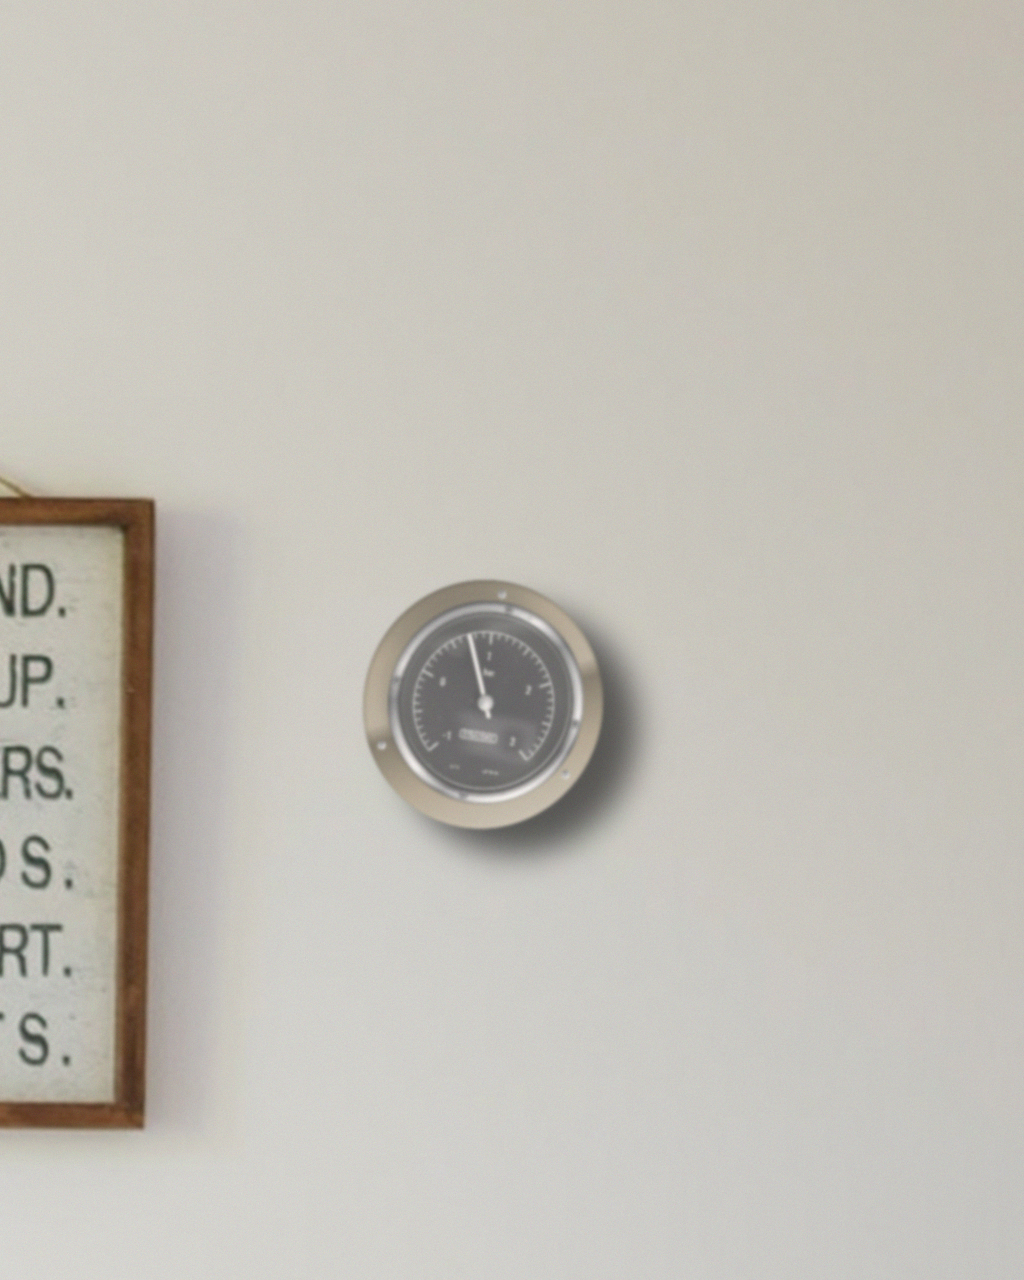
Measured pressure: 0.7 bar
